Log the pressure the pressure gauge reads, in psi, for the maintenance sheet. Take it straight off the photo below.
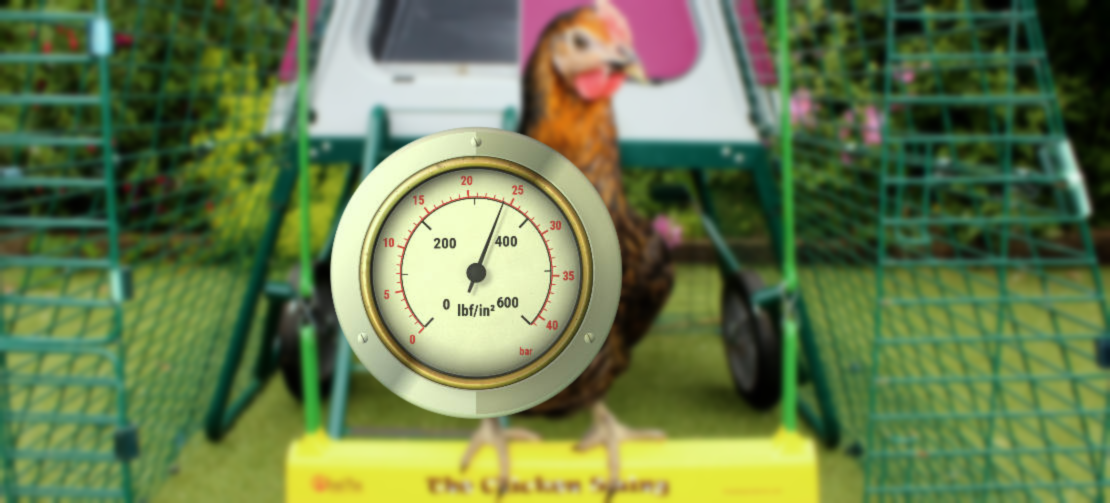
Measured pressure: 350 psi
